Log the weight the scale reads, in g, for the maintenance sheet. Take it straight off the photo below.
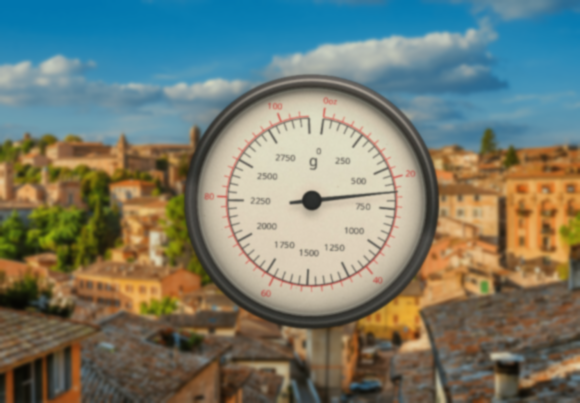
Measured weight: 650 g
